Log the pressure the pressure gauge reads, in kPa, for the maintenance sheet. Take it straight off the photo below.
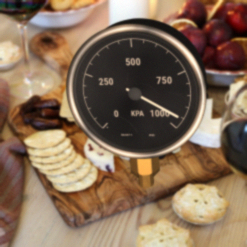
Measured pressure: 950 kPa
